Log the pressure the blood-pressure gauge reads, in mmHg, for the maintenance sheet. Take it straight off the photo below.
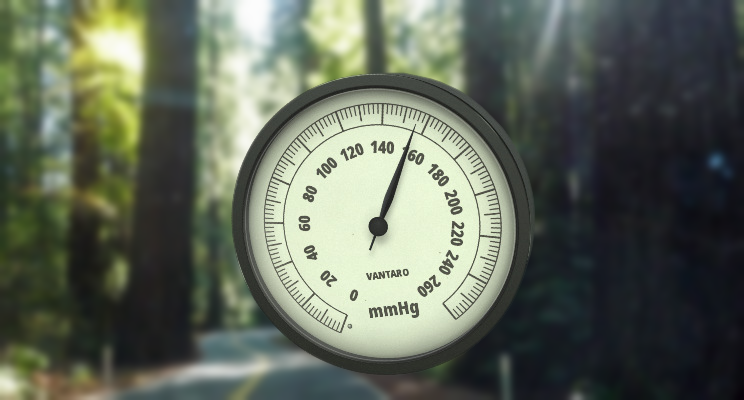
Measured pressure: 156 mmHg
